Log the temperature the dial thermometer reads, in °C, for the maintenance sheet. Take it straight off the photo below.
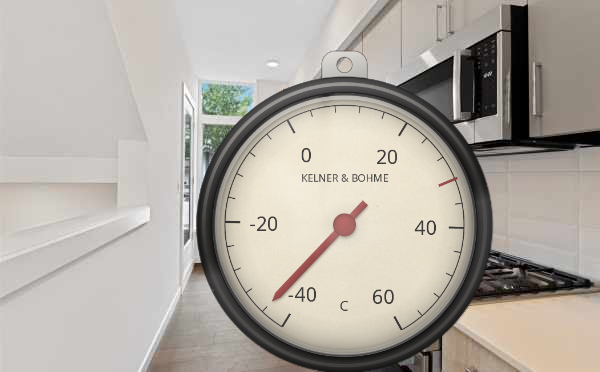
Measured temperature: -36 °C
